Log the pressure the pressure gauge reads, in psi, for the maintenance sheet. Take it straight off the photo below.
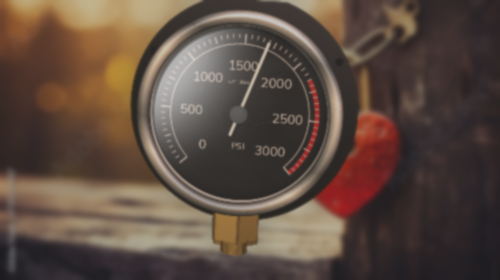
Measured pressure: 1700 psi
